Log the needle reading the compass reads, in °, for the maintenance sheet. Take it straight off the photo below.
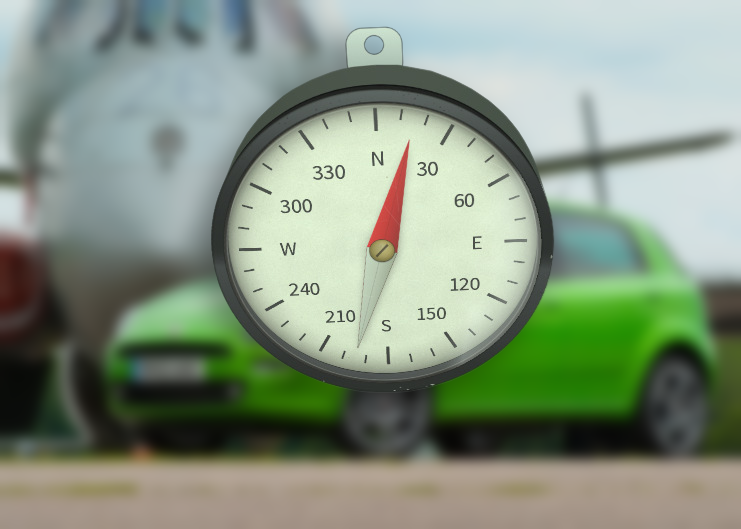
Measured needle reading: 15 °
